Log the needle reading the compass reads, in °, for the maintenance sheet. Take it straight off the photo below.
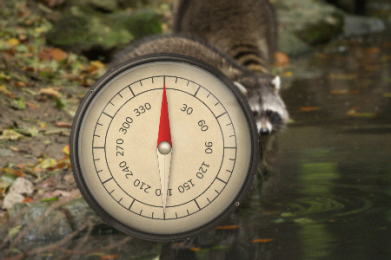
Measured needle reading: 0 °
